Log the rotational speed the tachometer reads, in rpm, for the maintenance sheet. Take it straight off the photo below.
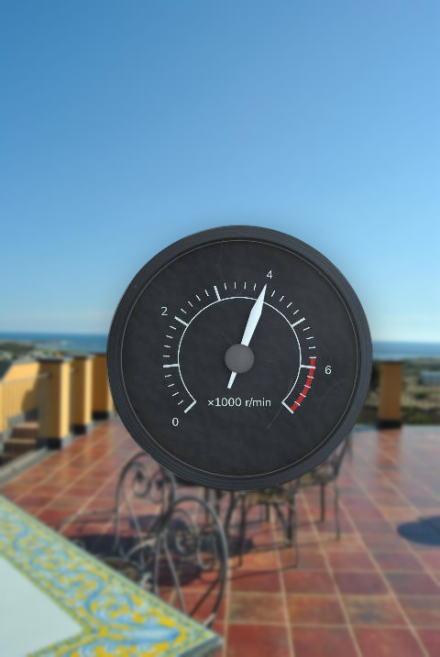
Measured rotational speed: 4000 rpm
